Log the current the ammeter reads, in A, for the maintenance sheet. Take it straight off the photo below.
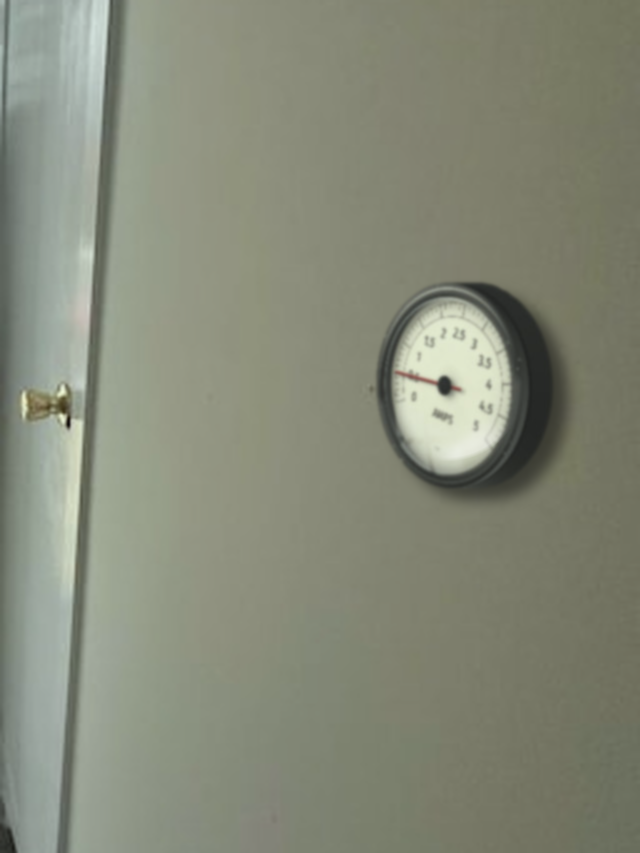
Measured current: 0.5 A
